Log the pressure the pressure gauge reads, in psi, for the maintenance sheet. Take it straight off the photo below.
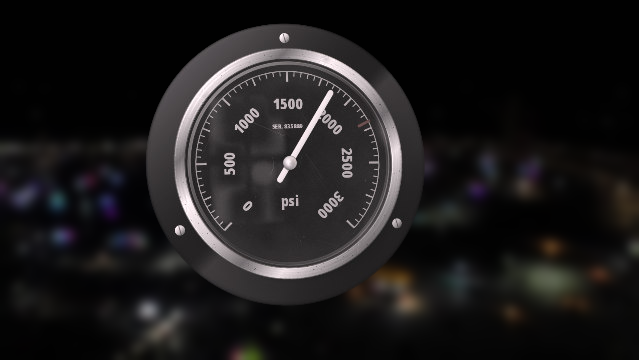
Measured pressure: 1850 psi
